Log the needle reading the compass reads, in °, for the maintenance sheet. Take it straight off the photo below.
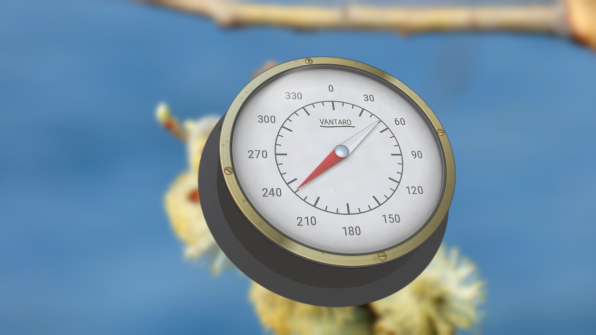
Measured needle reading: 230 °
